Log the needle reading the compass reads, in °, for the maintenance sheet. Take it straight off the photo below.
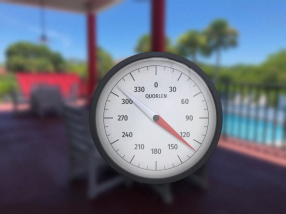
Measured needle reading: 130 °
